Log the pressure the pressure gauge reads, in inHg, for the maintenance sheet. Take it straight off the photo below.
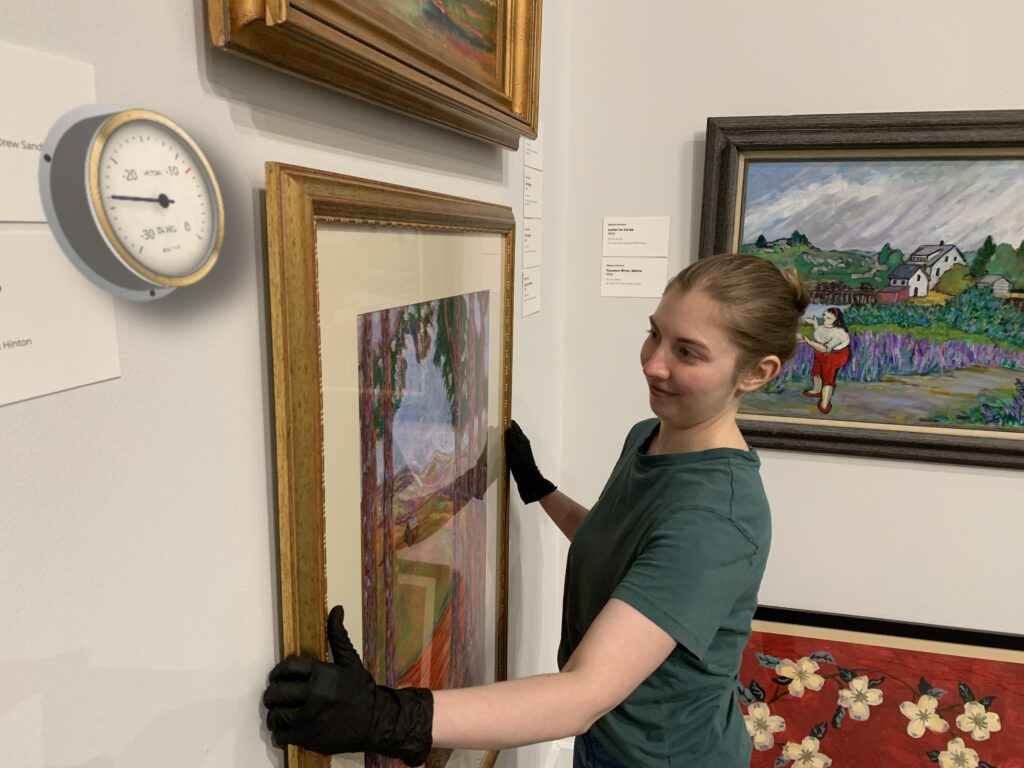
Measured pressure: -24 inHg
